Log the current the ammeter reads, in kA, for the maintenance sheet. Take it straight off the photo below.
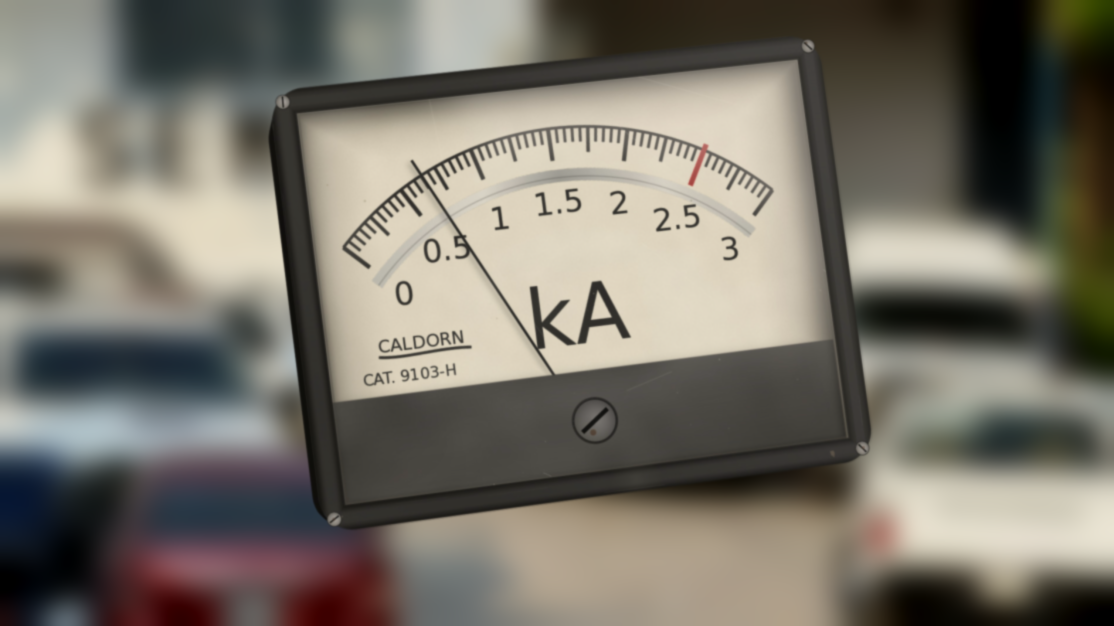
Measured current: 0.65 kA
